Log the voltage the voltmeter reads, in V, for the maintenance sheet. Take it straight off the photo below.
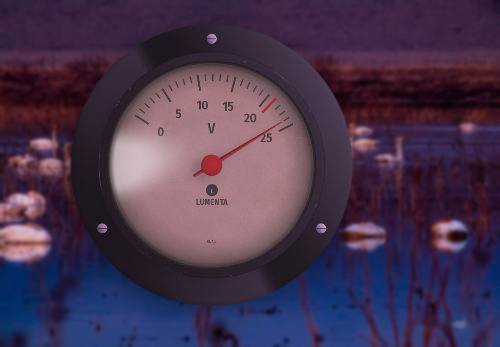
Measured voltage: 24 V
